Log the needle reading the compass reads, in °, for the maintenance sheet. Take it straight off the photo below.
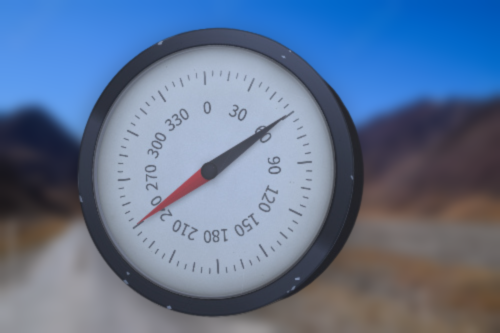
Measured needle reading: 240 °
